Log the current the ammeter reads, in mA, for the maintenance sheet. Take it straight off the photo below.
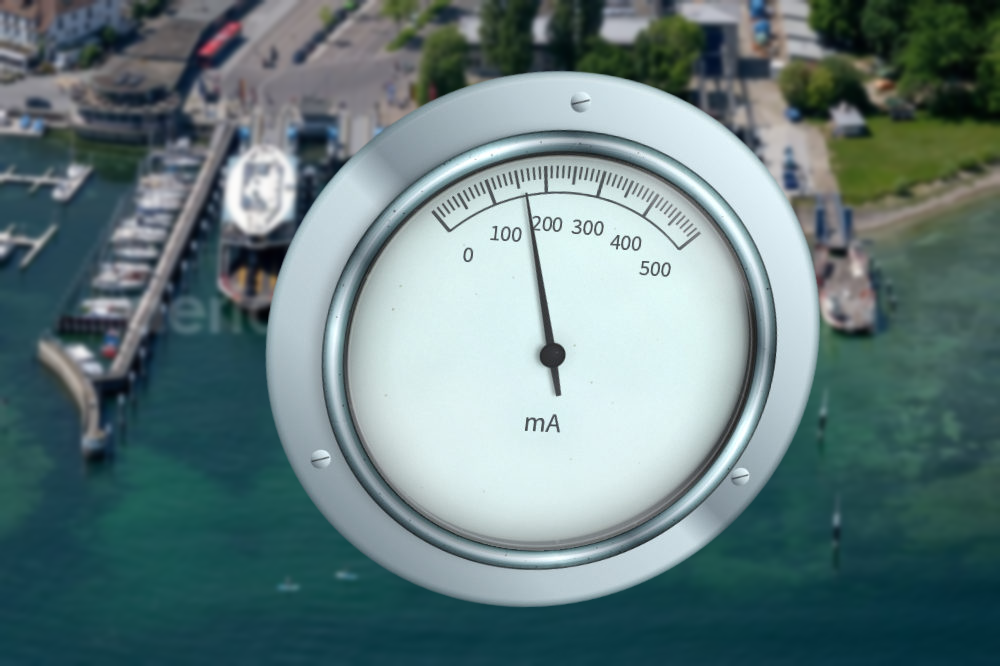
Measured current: 160 mA
